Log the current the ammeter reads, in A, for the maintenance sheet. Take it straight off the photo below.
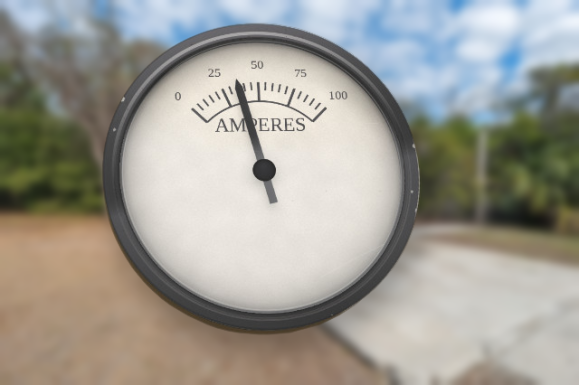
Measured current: 35 A
